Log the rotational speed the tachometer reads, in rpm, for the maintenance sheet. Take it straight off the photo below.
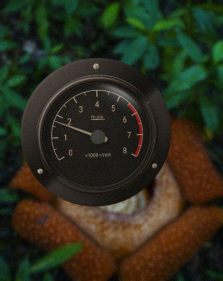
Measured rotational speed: 1750 rpm
